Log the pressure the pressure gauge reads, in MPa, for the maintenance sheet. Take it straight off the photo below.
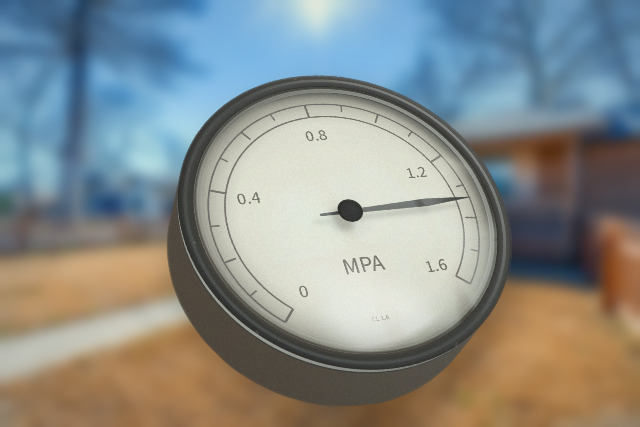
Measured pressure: 1.35 MPa
